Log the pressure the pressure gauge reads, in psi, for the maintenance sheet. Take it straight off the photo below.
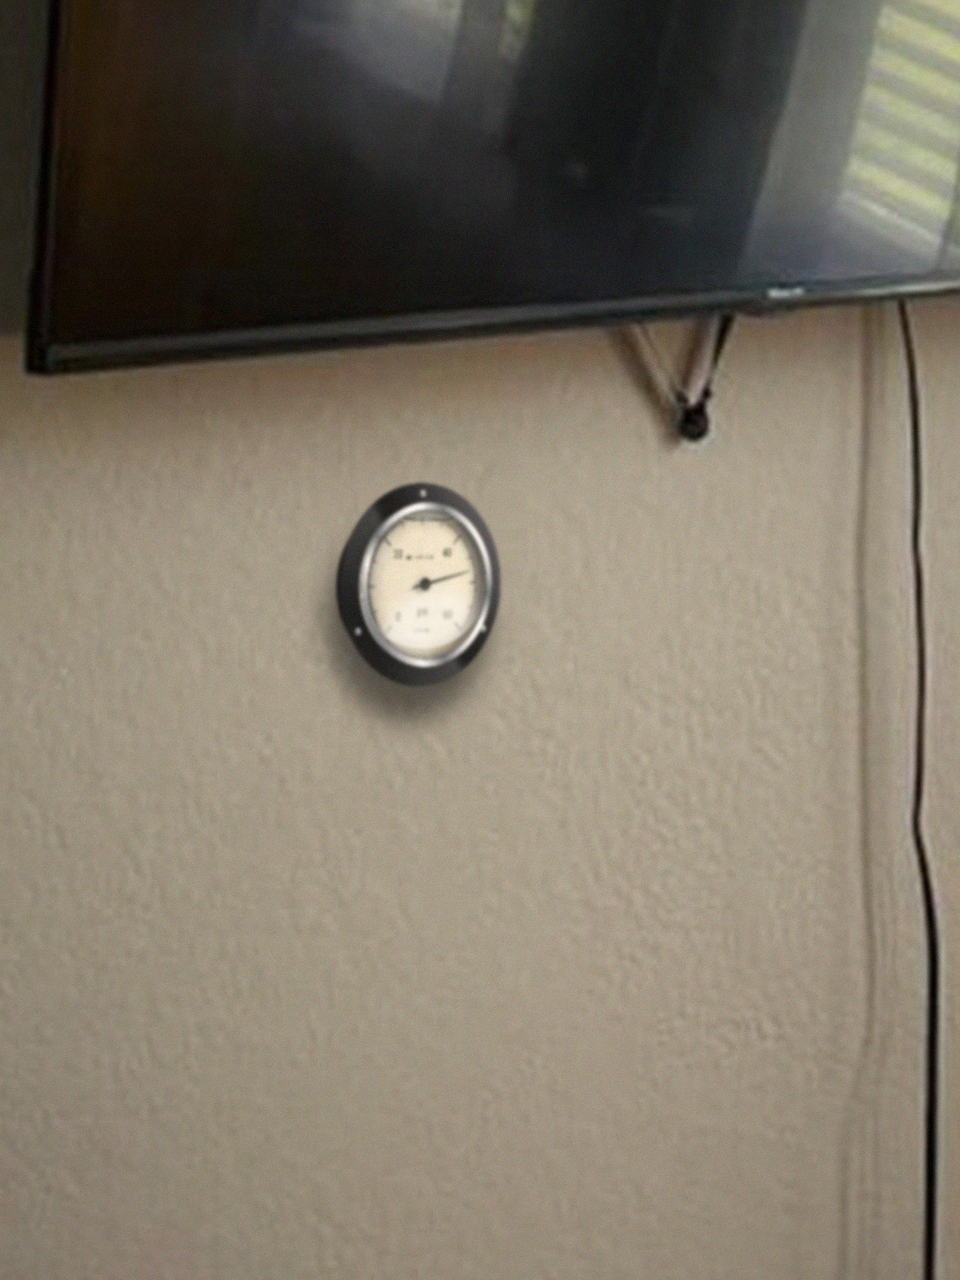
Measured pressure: 47.5 psi
